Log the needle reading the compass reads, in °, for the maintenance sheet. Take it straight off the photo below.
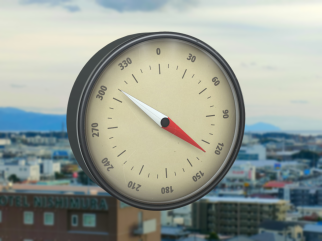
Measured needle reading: 130 °
